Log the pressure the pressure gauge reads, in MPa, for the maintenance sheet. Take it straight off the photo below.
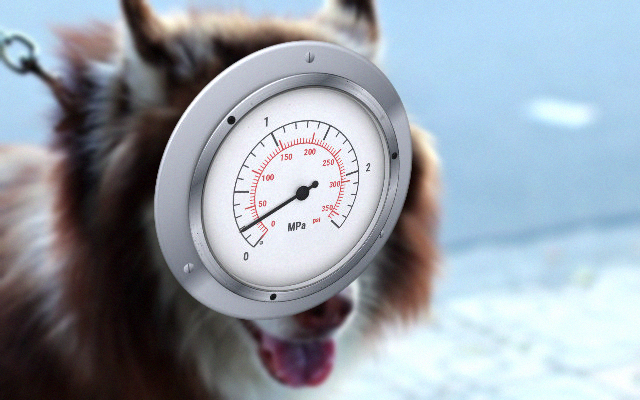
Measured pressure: 0.2 MPa
